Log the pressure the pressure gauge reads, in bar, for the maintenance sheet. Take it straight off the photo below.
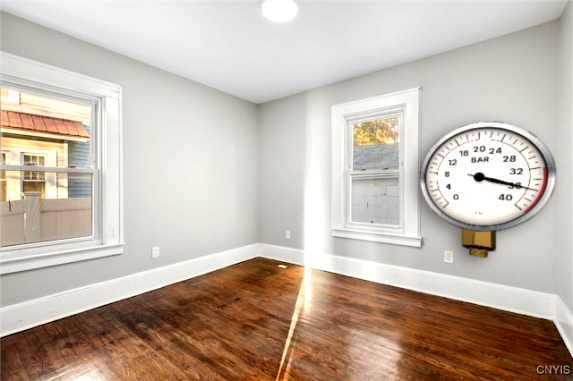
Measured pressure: 36 bar
